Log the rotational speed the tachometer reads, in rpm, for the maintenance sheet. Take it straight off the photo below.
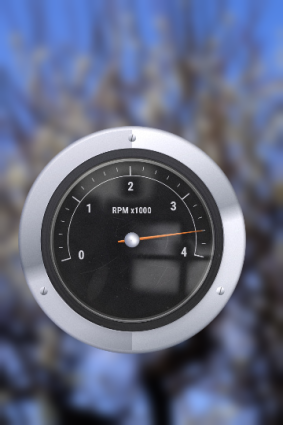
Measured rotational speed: 3600 rpm
